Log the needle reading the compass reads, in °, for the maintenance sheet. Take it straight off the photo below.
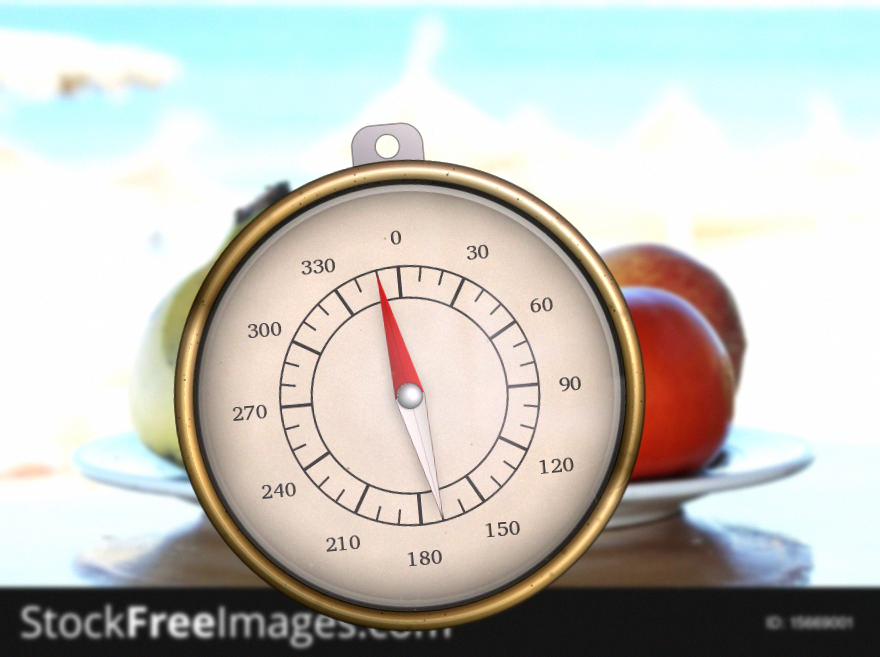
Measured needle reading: 350 °
